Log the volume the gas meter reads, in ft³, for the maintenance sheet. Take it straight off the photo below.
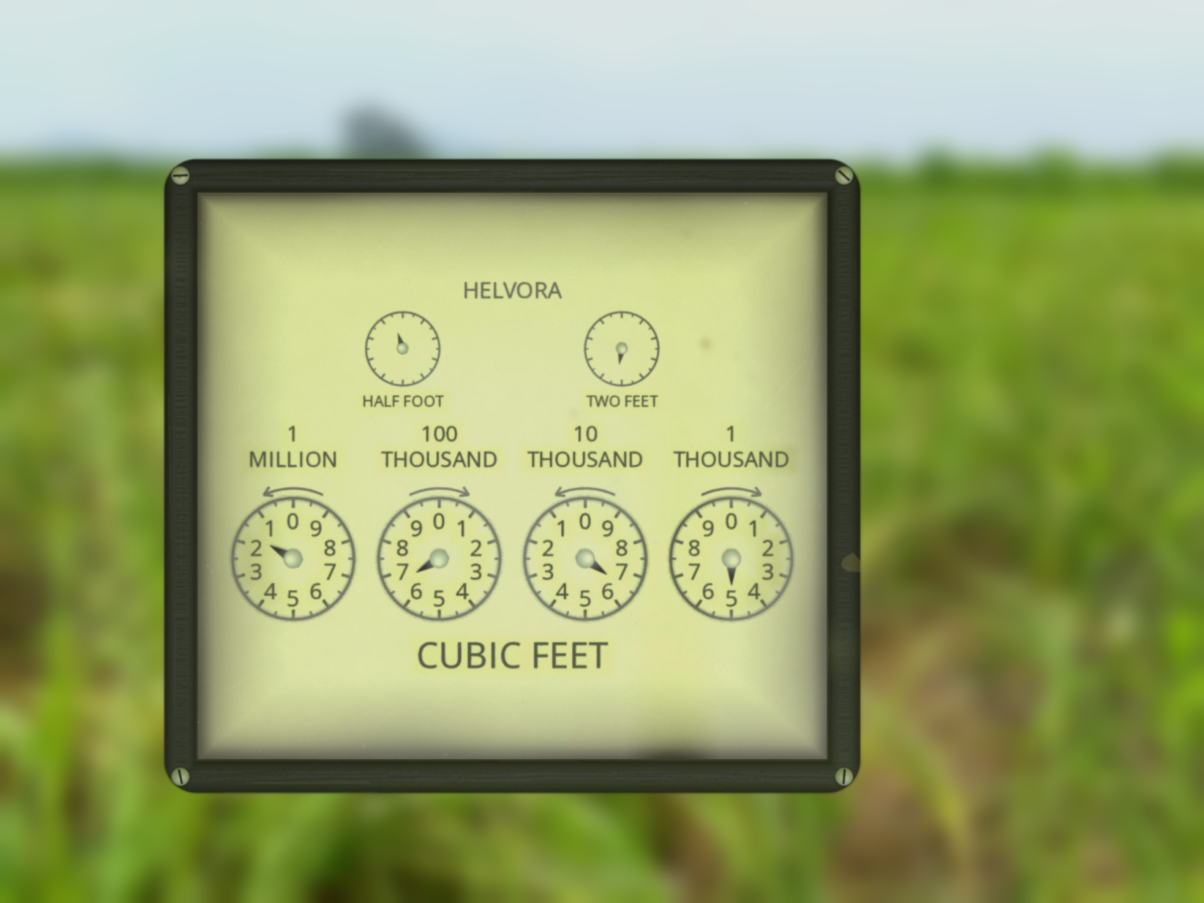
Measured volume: 166500 ft³
